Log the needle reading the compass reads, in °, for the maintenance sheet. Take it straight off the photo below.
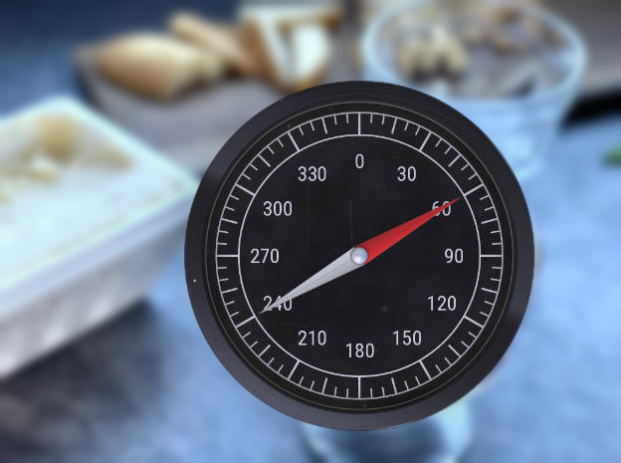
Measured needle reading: 60 °
